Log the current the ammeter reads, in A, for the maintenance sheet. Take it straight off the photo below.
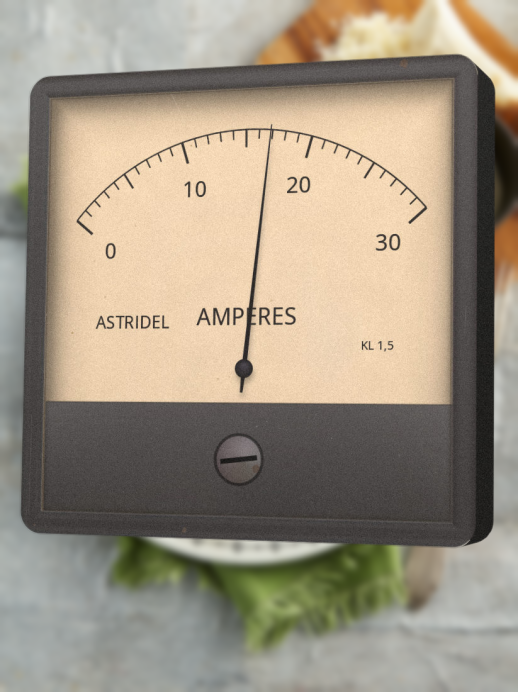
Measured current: 17 A
